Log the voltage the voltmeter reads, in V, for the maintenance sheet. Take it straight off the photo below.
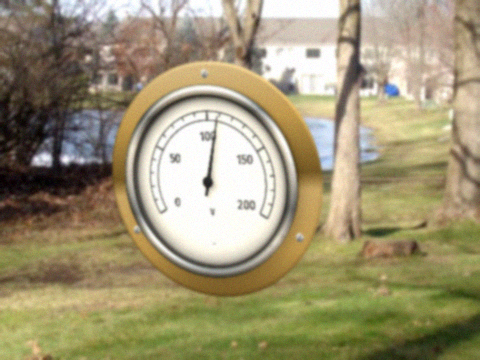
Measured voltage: 110 V
